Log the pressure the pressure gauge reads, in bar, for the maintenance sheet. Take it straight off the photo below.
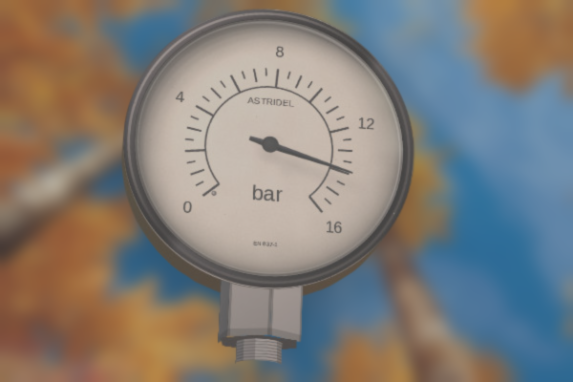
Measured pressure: 14 bar
